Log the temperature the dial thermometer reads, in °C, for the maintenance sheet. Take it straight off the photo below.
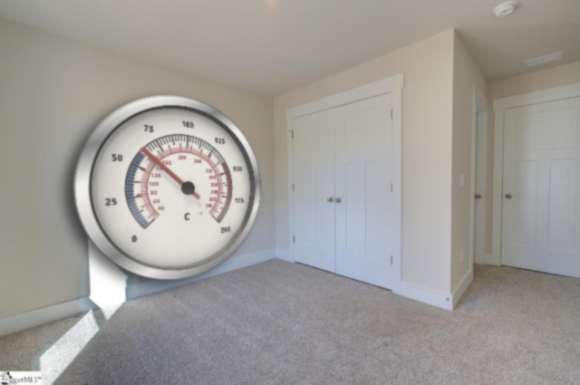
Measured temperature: 62.5 °C
